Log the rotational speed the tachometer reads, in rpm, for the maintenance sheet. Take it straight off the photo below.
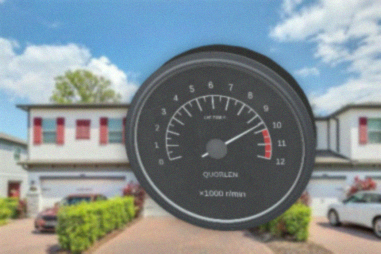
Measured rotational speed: 9500 rpm
